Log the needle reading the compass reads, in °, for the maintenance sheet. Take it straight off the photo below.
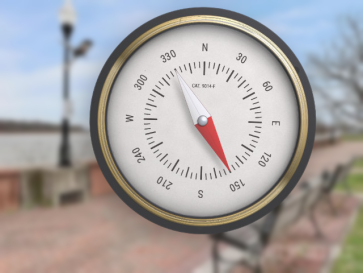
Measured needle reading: 150 °
